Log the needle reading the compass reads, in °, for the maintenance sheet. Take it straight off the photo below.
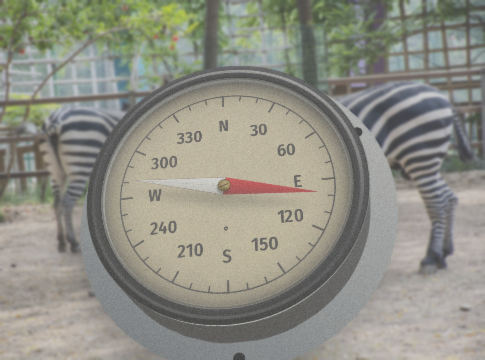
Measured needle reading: 100 °
